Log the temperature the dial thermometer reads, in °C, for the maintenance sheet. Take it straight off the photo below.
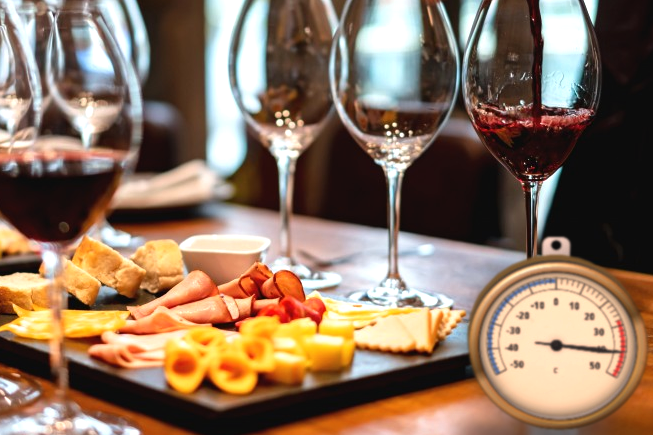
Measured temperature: 40 °C
